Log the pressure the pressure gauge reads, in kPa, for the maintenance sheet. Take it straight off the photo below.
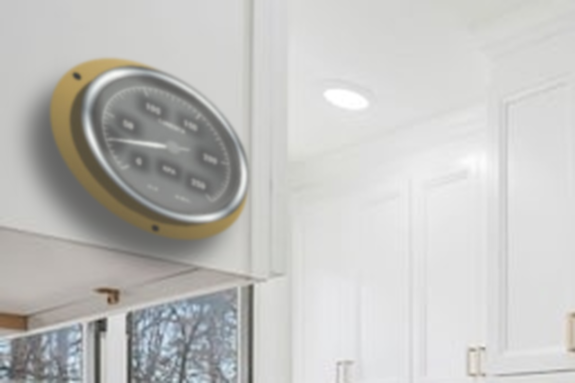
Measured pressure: 25 kPa
